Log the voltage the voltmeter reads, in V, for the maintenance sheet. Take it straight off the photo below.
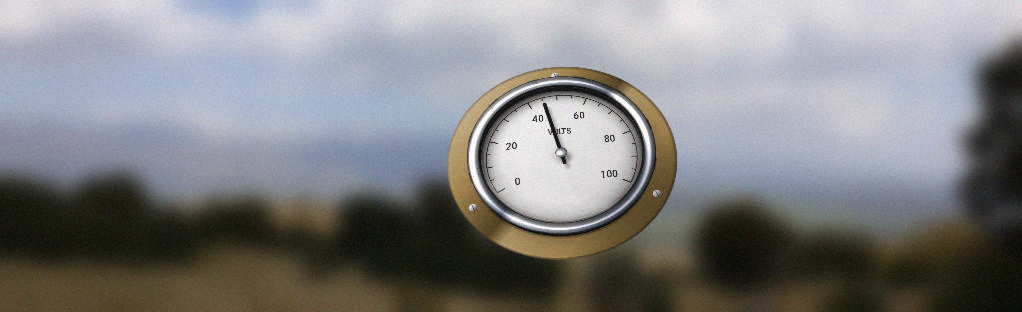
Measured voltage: 45 V
